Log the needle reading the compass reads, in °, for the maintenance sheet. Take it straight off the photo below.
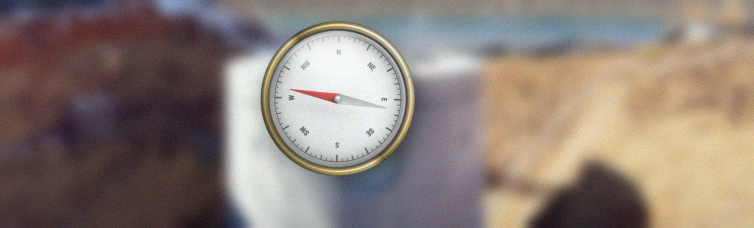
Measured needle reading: 280 °
